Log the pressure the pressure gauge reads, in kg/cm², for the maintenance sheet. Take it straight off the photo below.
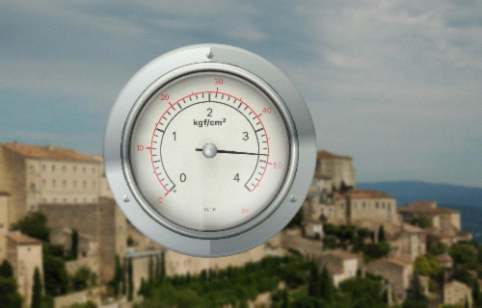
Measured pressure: 3.4 kg/cm²
